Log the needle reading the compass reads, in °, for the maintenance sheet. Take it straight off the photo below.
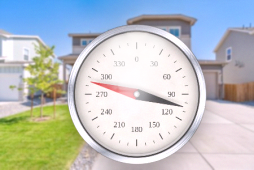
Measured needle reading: 285 °
